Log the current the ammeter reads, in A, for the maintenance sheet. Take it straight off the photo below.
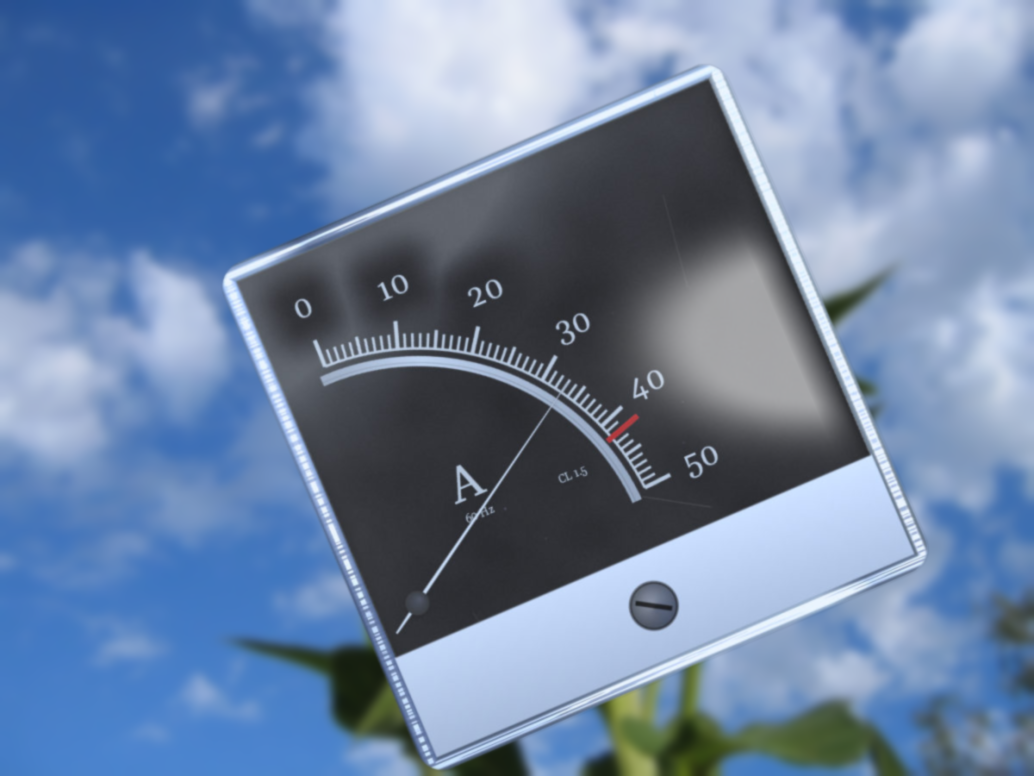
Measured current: 33 A
